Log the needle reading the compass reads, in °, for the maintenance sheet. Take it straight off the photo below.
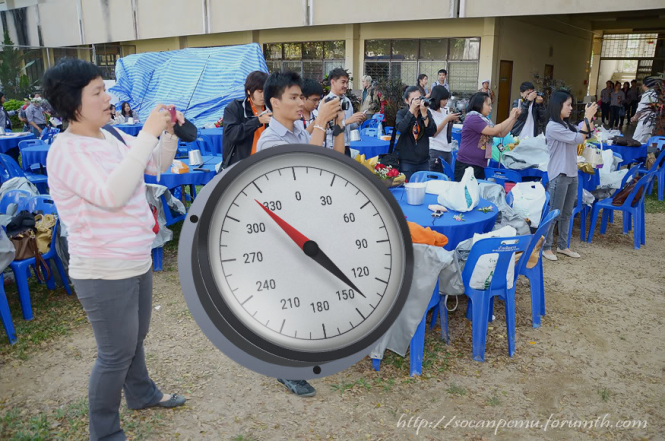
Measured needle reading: 320 °
